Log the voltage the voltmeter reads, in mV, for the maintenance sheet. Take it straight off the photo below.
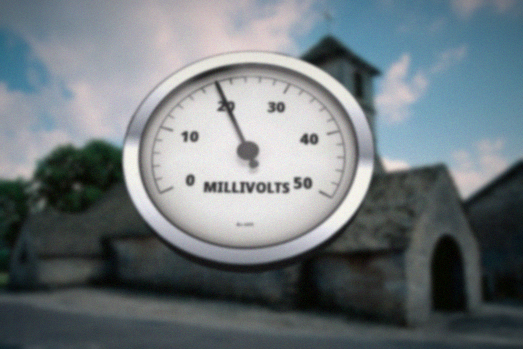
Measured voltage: 20 mV
